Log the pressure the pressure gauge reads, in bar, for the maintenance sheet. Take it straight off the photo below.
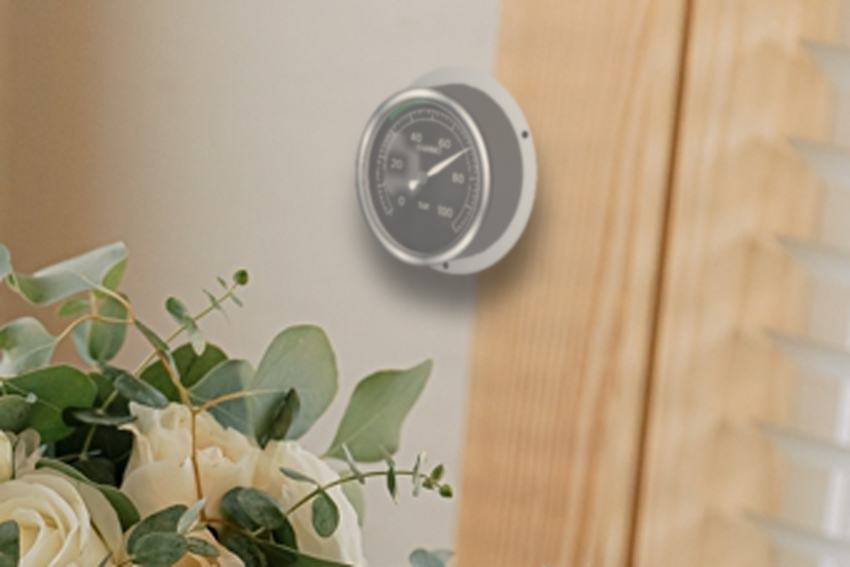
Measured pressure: 70 bar
